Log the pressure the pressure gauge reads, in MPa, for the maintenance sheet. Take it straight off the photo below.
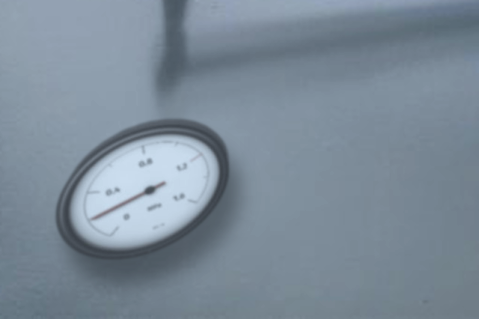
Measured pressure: 0.2 MPa
